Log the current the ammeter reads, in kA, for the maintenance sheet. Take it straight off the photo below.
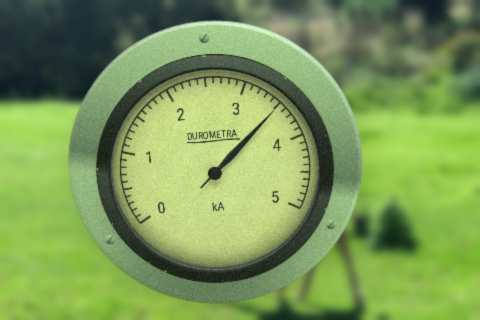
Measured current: 3.5 kA
